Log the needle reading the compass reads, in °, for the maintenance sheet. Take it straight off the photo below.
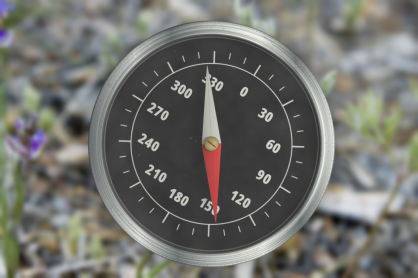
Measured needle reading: 145 °
